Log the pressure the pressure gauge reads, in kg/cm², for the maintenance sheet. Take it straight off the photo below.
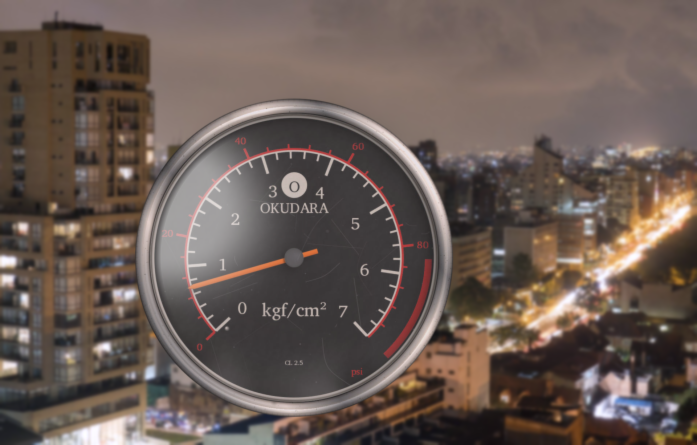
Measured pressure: 0.7 kg/cm²
